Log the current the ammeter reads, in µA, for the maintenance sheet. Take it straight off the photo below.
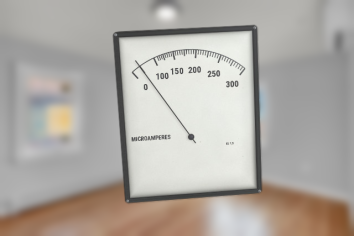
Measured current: 50 µA
